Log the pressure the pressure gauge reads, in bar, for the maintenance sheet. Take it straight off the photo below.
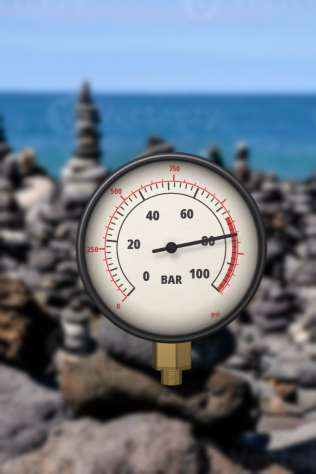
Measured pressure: 80 bar
